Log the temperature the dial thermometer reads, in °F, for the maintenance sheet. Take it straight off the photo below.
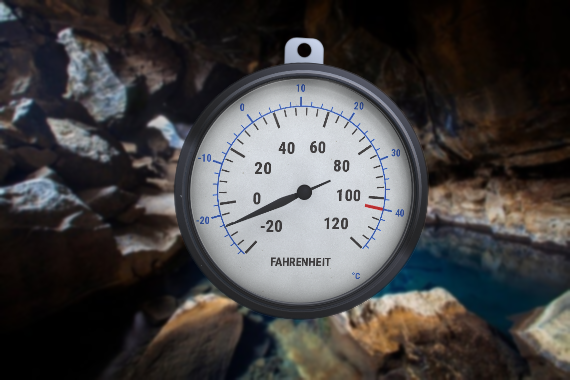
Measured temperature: -8 °F
